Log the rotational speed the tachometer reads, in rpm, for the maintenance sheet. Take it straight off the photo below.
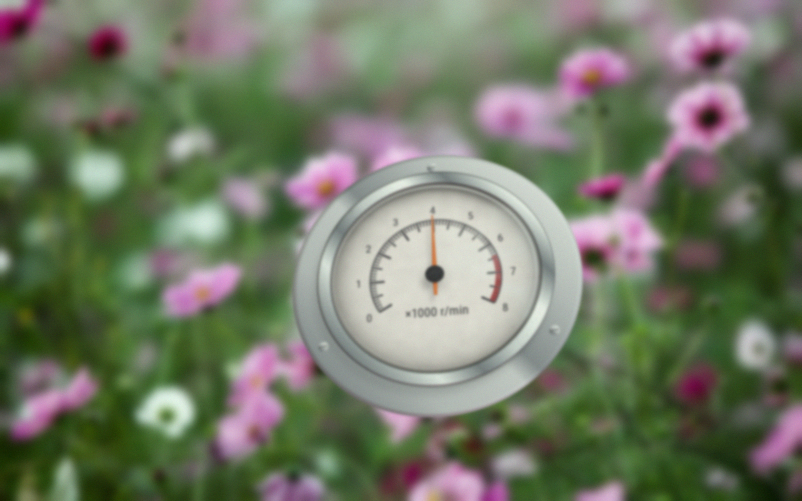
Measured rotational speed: 4000 rpm
